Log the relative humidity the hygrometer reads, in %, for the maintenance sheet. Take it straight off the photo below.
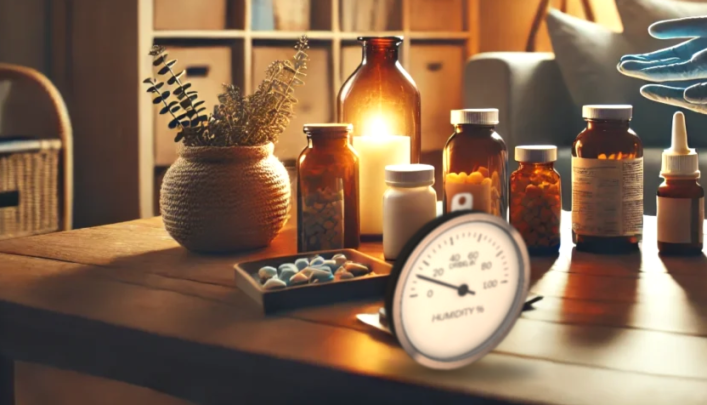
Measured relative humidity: 12 %
